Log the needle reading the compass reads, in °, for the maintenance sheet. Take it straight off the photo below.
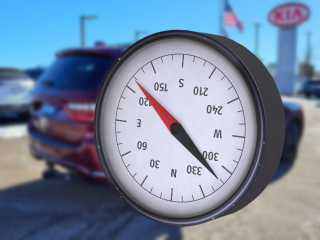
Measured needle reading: 130 °
